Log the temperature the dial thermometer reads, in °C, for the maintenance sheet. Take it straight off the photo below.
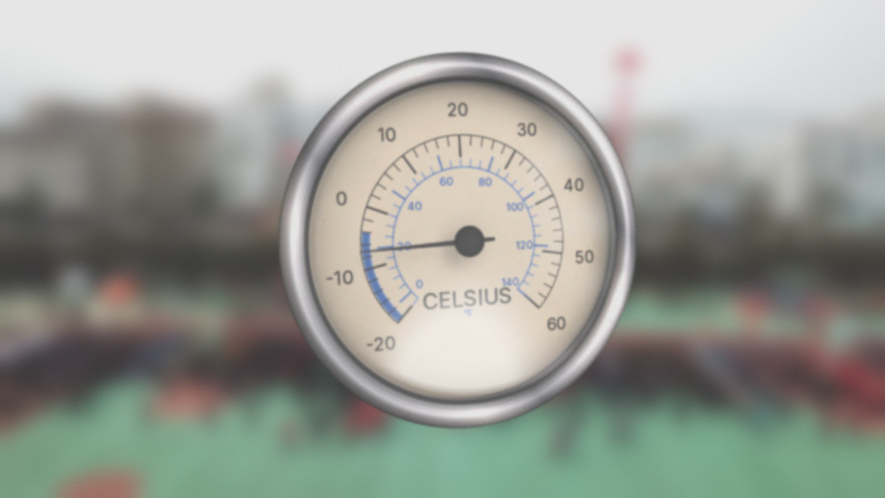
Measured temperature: -7 °C
